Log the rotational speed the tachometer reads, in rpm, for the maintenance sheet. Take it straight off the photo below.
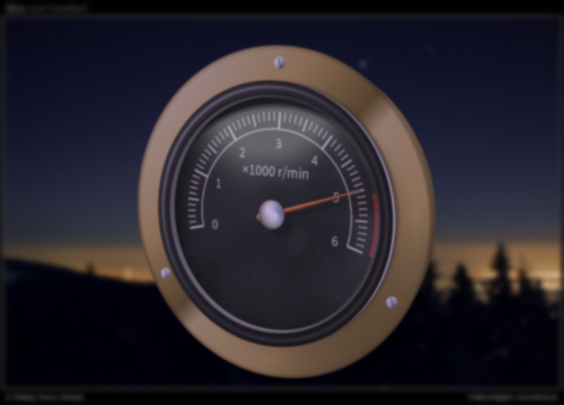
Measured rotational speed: 5000 rpm
